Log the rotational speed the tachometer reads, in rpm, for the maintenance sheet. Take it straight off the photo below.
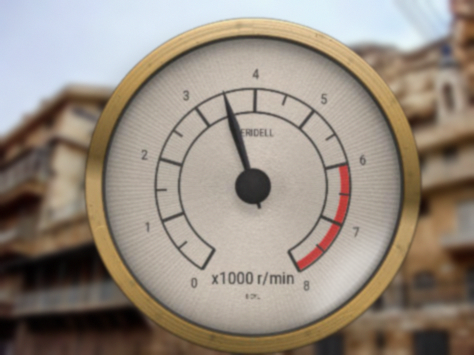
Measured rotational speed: 3500 rpm
